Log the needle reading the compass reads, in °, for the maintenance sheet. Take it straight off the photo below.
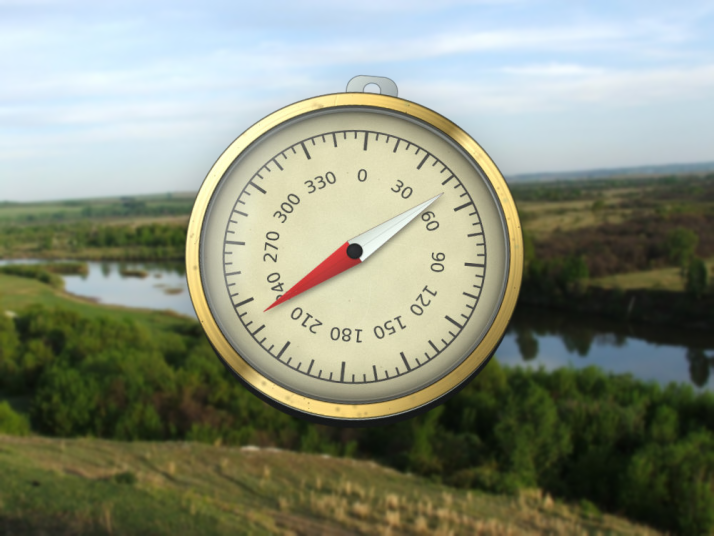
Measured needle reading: 230 °
